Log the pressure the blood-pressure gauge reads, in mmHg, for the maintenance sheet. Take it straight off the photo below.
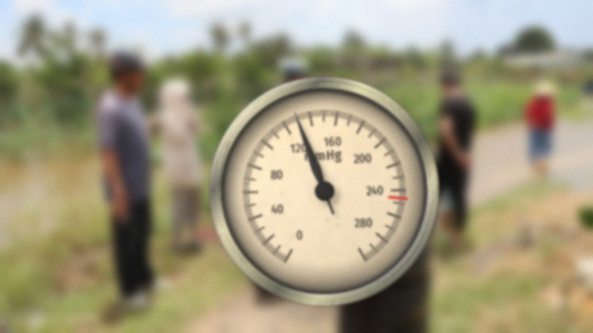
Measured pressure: 130 mmHg
